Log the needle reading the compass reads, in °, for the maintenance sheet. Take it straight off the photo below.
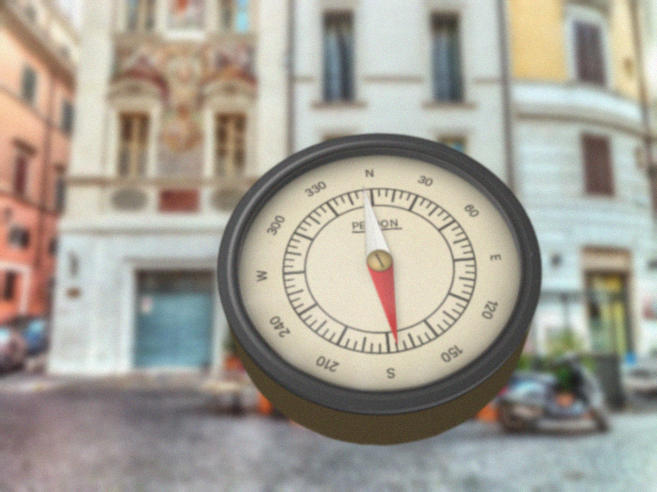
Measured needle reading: 175 °
